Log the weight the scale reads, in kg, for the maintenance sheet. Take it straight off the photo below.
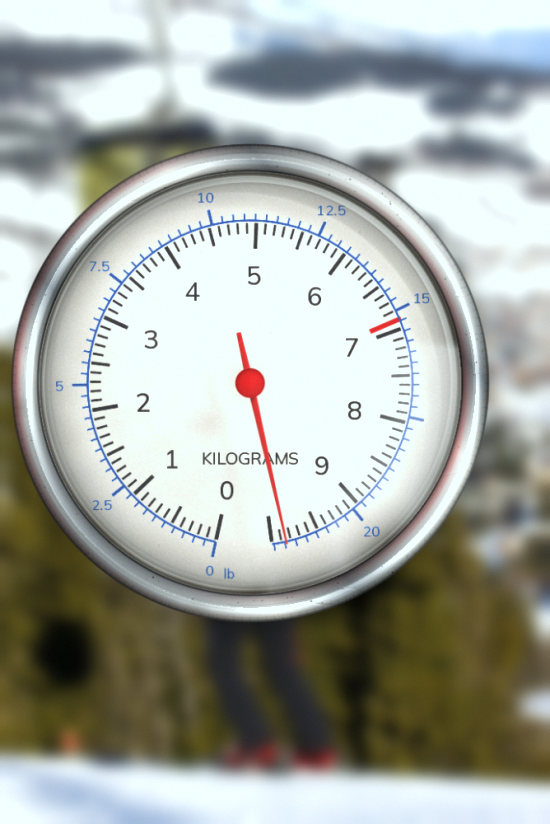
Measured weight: 9.85 kg
